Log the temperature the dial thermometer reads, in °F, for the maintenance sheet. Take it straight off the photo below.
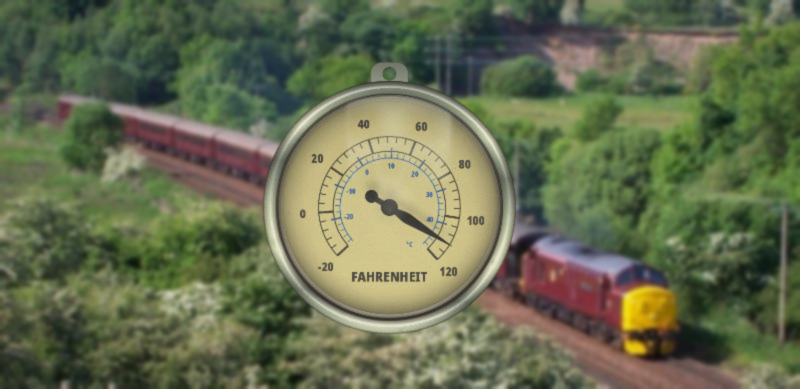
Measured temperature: 112 °F
